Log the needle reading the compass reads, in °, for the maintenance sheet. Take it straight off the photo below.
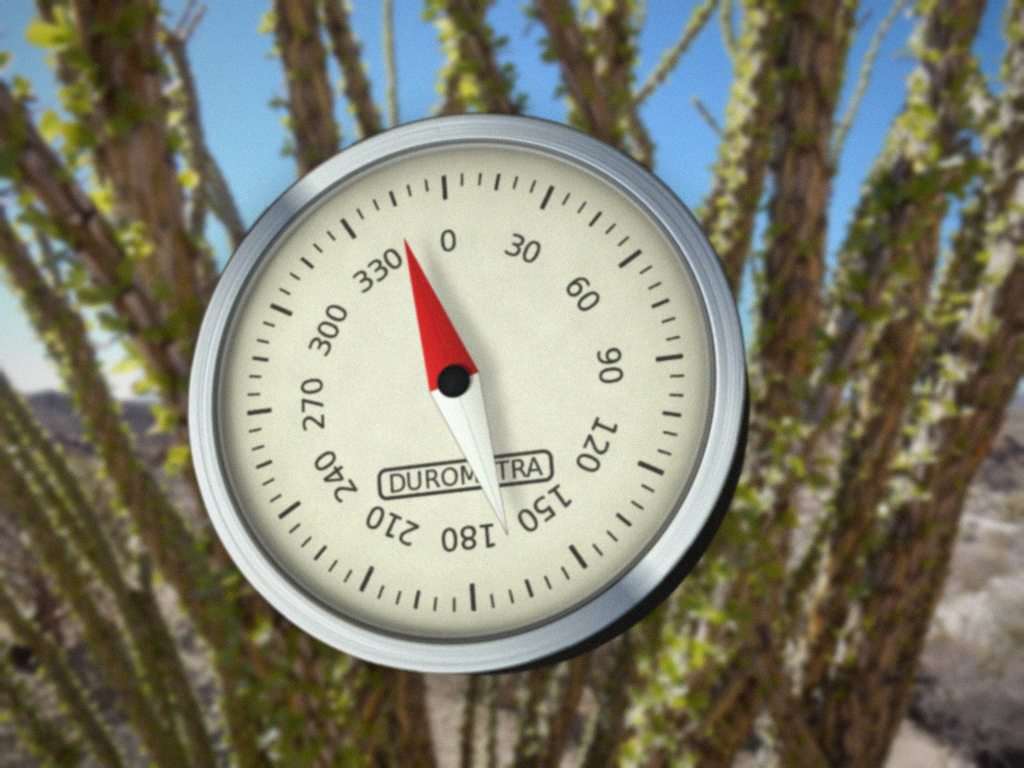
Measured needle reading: 345 °
